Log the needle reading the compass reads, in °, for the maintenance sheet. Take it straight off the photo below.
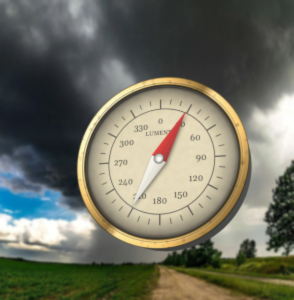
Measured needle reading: 30 °
